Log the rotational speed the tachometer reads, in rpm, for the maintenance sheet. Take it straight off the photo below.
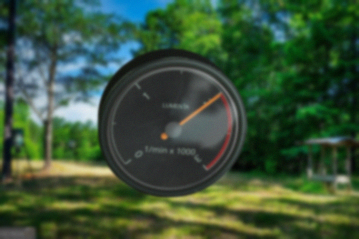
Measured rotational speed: 2000 rpm
